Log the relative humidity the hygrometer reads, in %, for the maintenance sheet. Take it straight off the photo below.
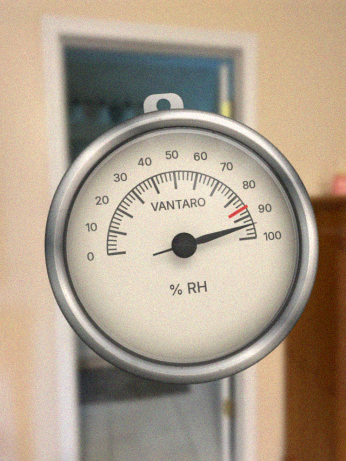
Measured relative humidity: 94 %
